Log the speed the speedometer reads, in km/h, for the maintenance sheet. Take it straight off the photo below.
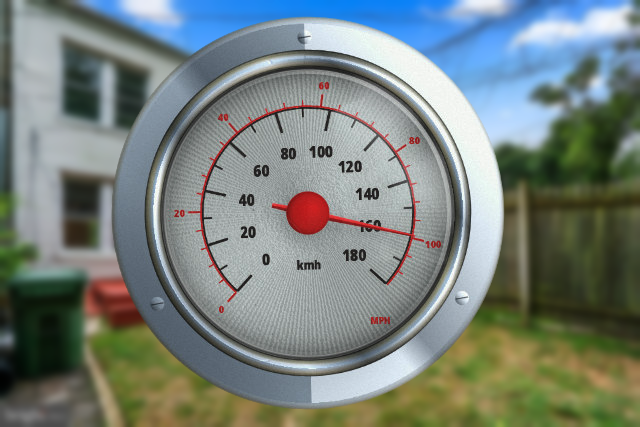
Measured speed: 160 km/h
